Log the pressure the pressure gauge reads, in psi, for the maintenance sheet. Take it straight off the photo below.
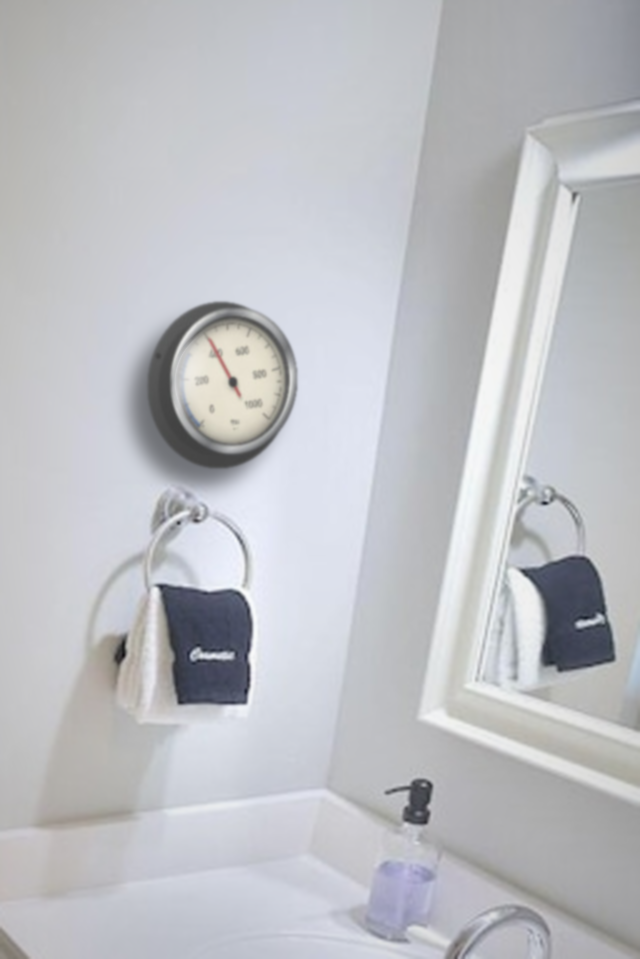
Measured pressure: 400 psi
